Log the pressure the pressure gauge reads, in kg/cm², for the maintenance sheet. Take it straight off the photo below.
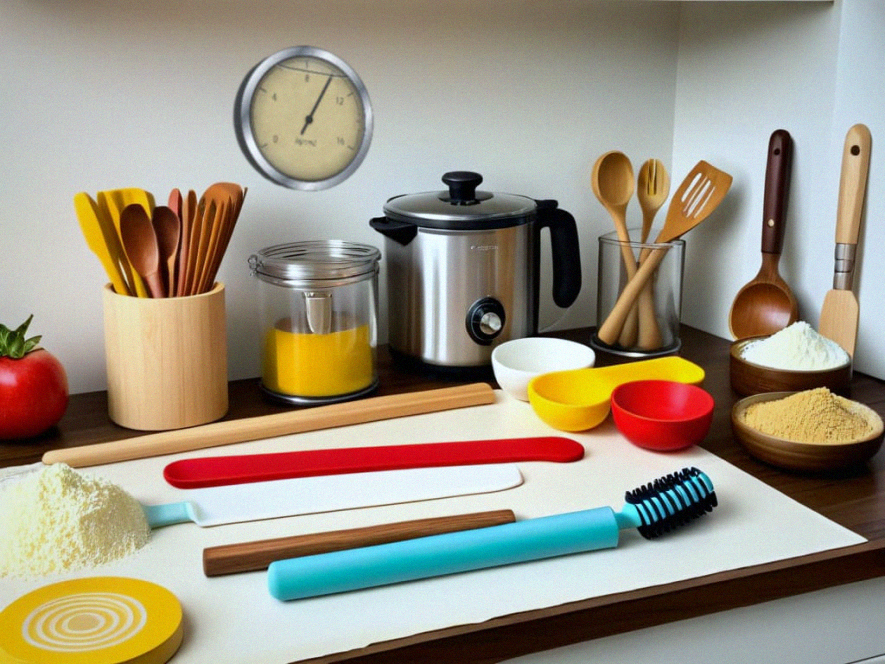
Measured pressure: 10 kg/cm²
